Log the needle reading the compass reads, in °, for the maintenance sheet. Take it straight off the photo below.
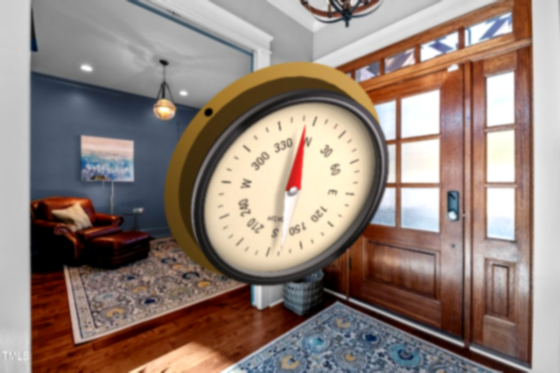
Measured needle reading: 350 °
